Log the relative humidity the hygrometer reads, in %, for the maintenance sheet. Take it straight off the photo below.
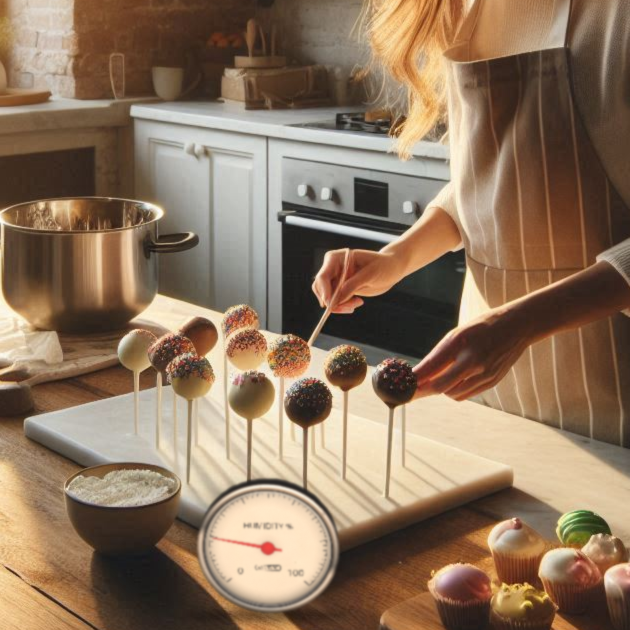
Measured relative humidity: 20 %
